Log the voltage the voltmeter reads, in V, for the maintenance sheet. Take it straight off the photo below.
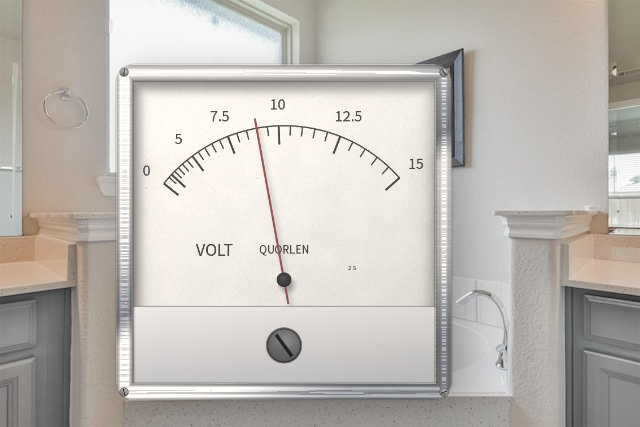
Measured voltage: 9 V
